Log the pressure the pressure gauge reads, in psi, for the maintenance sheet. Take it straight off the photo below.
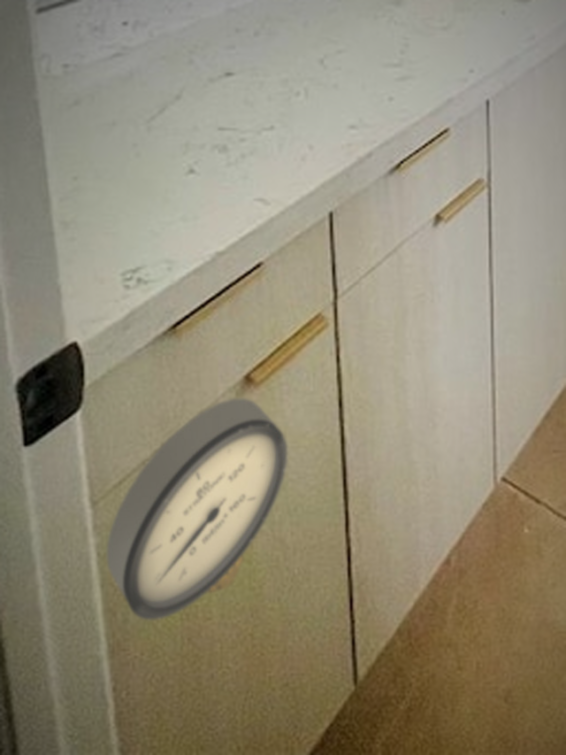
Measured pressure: 20 psi
